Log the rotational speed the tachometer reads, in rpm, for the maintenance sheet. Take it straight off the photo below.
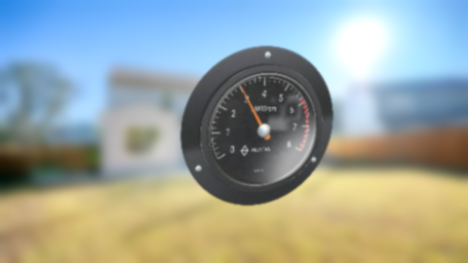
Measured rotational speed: 3000 rpm
